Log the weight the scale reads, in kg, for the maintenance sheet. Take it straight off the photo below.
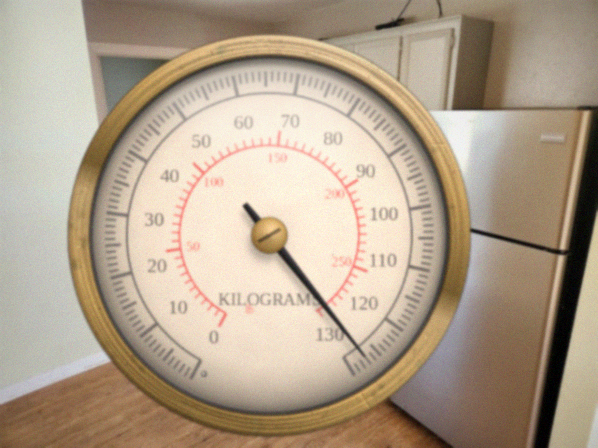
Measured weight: 127 kg
